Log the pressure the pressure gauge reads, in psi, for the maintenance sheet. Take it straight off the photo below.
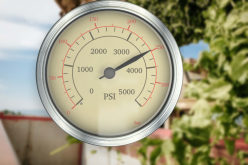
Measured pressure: 3600 psi
